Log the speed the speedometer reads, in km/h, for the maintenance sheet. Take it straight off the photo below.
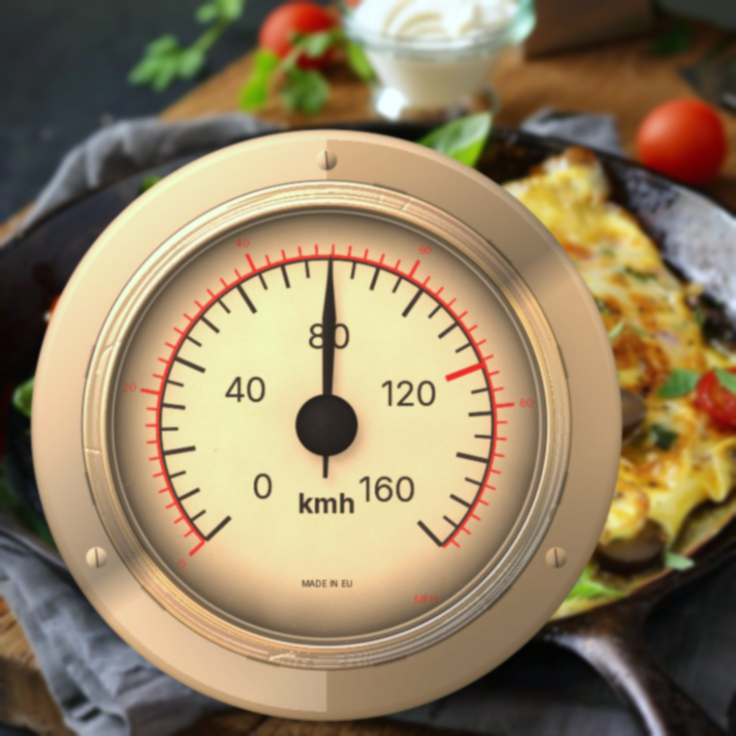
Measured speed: 80 km/h
